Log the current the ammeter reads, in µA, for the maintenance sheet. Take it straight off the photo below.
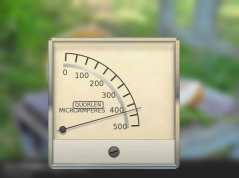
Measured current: 425 µA
